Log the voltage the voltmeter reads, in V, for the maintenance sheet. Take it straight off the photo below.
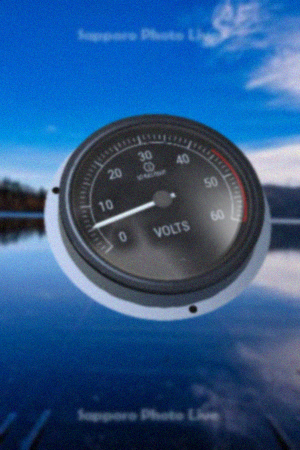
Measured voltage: 5 V
